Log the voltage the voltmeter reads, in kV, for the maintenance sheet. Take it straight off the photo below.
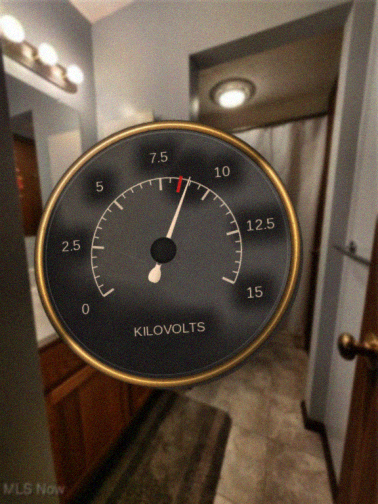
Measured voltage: 9 kV
